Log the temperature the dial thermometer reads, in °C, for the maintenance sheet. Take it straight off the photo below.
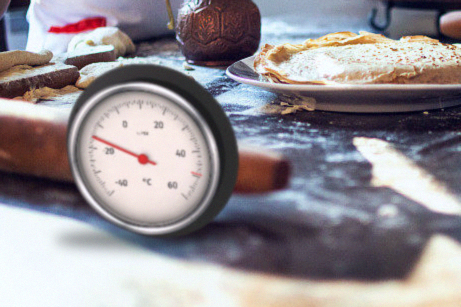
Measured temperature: -15 °C
